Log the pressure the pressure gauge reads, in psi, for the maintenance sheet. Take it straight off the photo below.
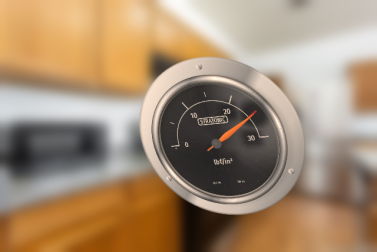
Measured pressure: 25 psi
